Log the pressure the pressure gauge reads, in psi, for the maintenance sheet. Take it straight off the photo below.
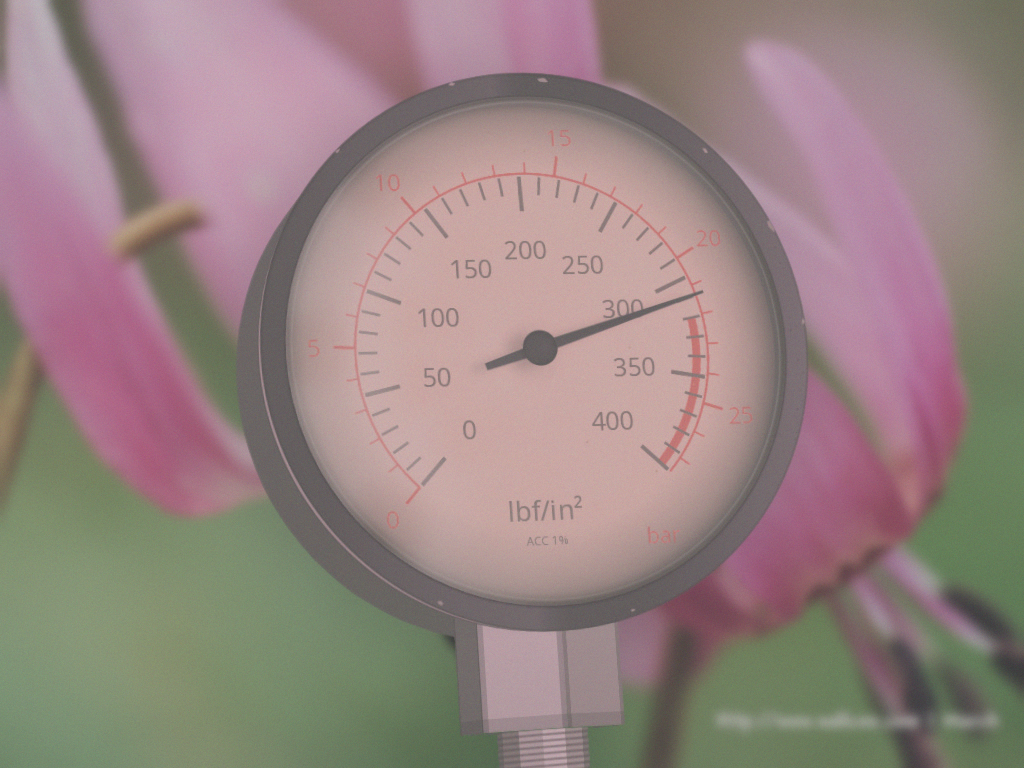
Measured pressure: 310 psi
